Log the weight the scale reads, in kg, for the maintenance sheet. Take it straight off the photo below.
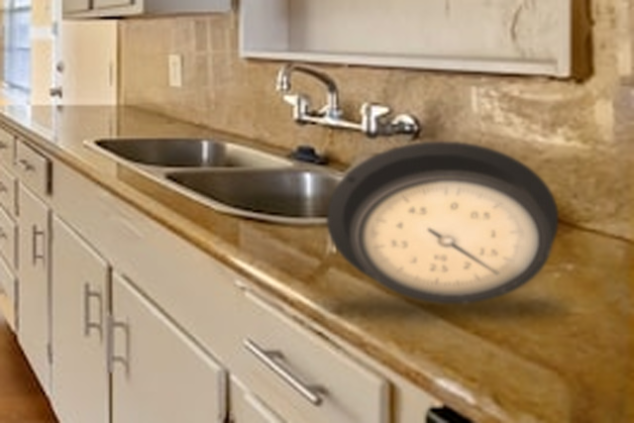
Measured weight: 1.75 kg
